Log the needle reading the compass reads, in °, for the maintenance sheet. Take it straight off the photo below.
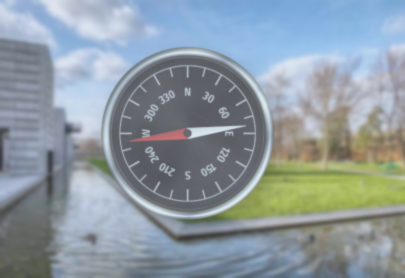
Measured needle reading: 262.5 °
